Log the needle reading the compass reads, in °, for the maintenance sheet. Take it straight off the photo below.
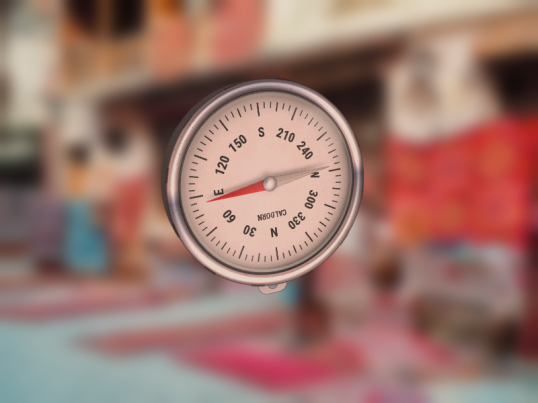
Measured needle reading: 85 °
